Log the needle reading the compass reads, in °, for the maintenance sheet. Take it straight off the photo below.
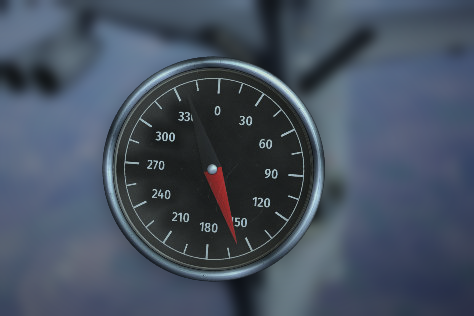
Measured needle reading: 157.5 °
